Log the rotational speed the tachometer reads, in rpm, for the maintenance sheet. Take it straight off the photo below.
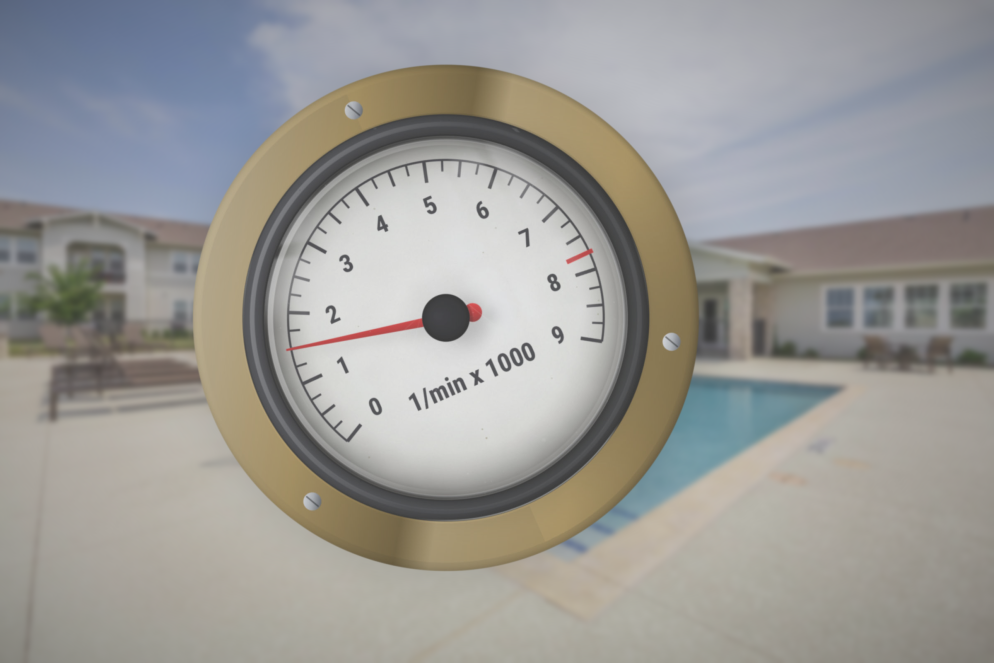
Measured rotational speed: 1500 rpm
